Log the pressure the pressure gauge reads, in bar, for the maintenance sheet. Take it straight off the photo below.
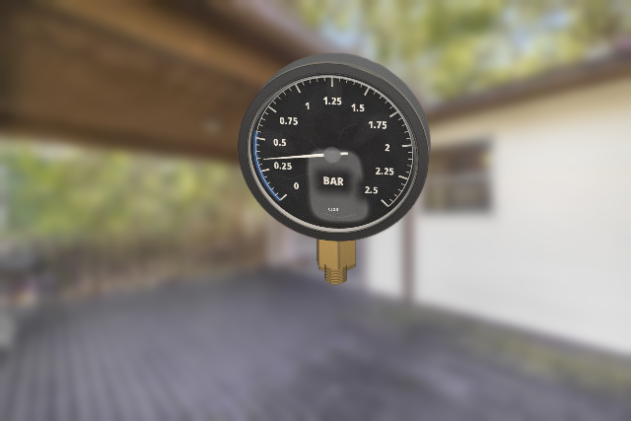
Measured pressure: 0.35 bar
